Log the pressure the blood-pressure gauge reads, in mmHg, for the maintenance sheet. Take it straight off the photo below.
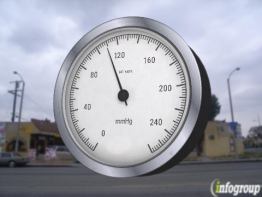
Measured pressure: 110 mmHg
